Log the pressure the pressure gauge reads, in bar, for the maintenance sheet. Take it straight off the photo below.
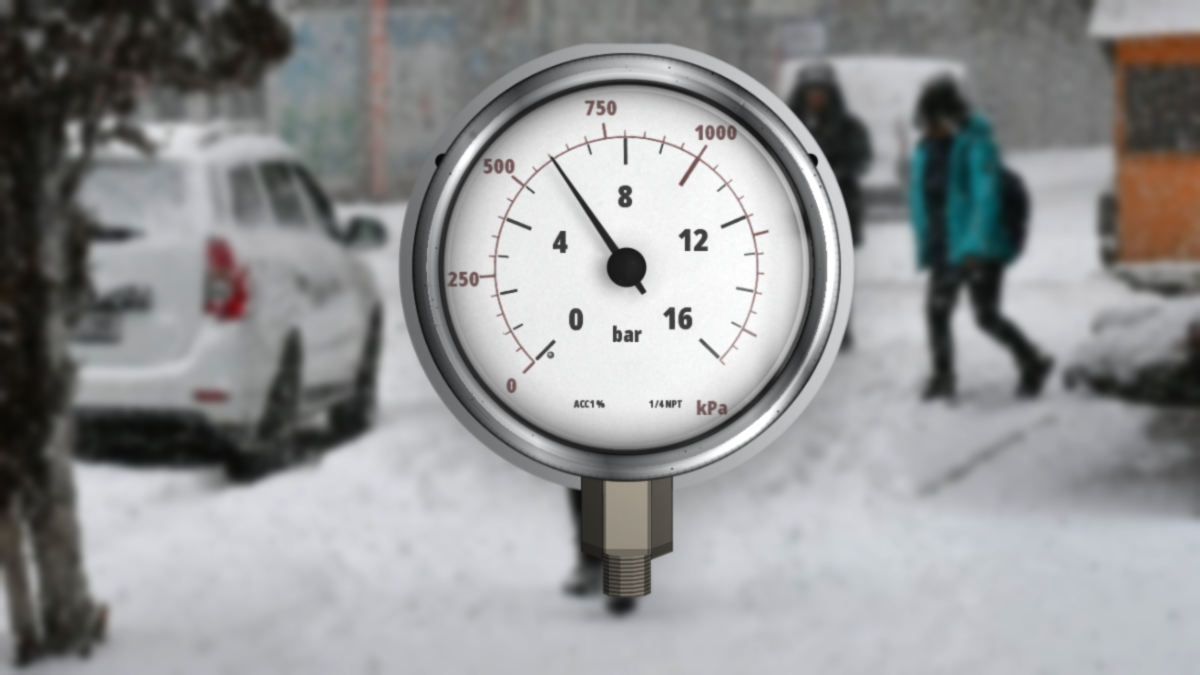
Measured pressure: 6 bar
